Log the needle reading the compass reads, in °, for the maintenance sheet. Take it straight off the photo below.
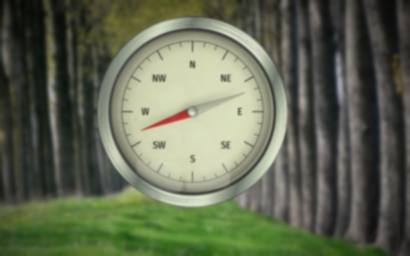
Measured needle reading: 250 °
